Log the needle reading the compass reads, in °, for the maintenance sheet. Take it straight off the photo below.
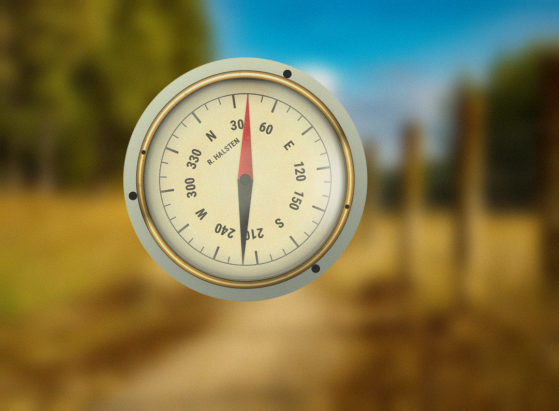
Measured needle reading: 40 °
